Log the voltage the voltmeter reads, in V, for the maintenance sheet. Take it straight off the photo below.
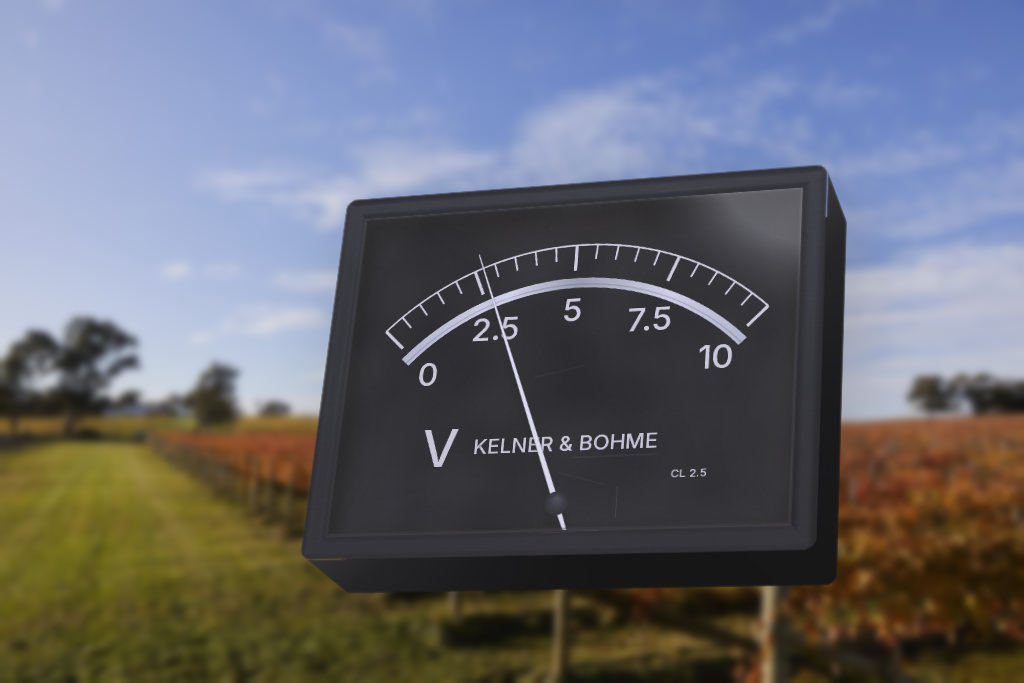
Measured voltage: 2.75 V
